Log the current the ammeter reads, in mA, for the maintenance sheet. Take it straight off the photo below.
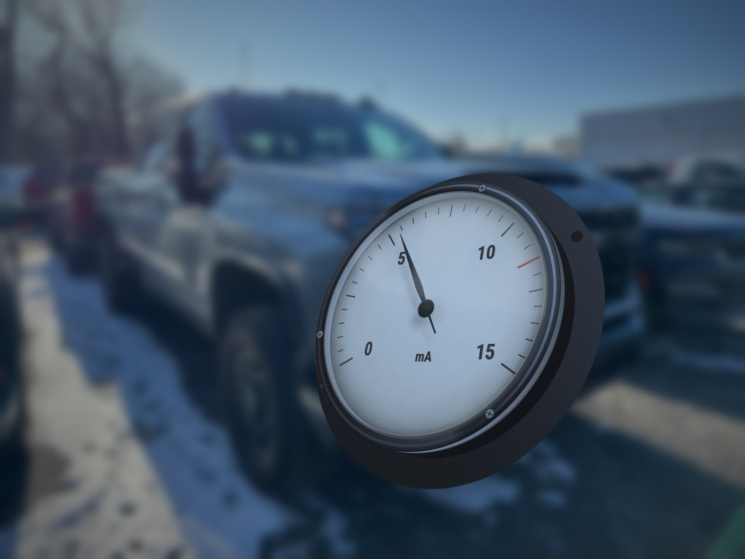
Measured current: 5.5 mA
